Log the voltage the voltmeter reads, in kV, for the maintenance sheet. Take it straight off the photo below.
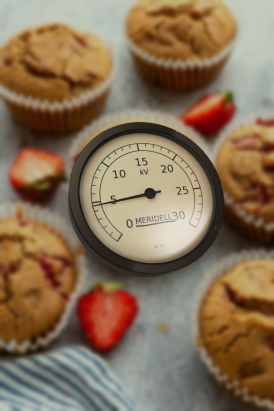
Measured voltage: 4.5 kV
